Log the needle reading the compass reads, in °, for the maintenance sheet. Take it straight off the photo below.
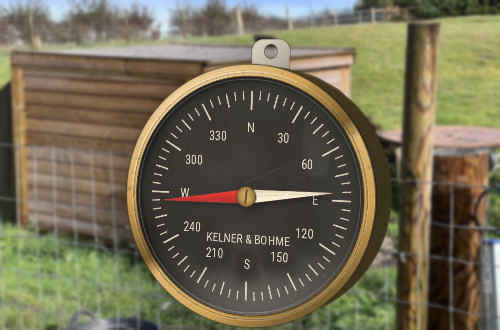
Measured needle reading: 265 °
